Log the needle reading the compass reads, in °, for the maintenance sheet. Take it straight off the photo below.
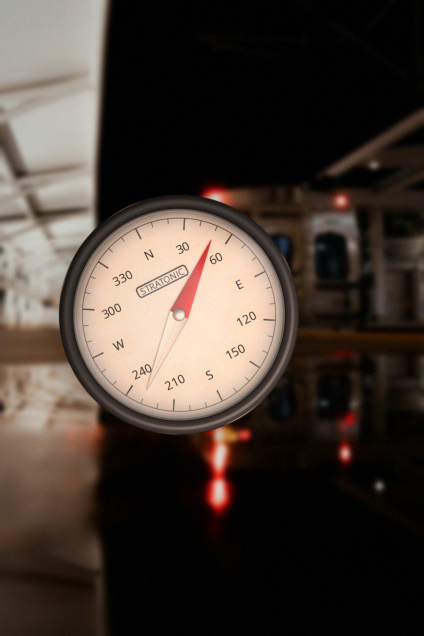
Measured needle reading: 50 °
